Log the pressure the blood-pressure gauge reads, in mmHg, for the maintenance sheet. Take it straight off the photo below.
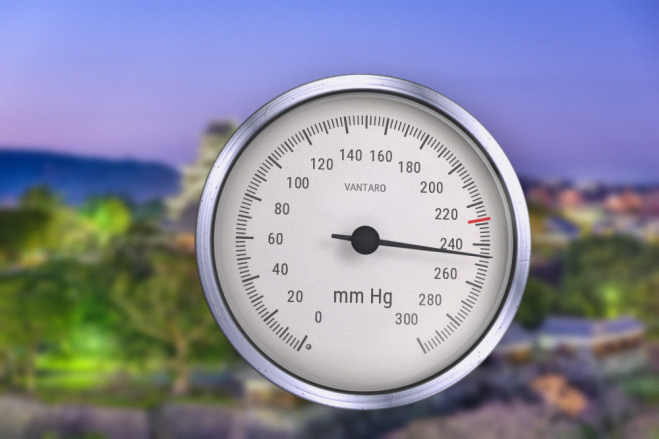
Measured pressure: 246 mmHg
